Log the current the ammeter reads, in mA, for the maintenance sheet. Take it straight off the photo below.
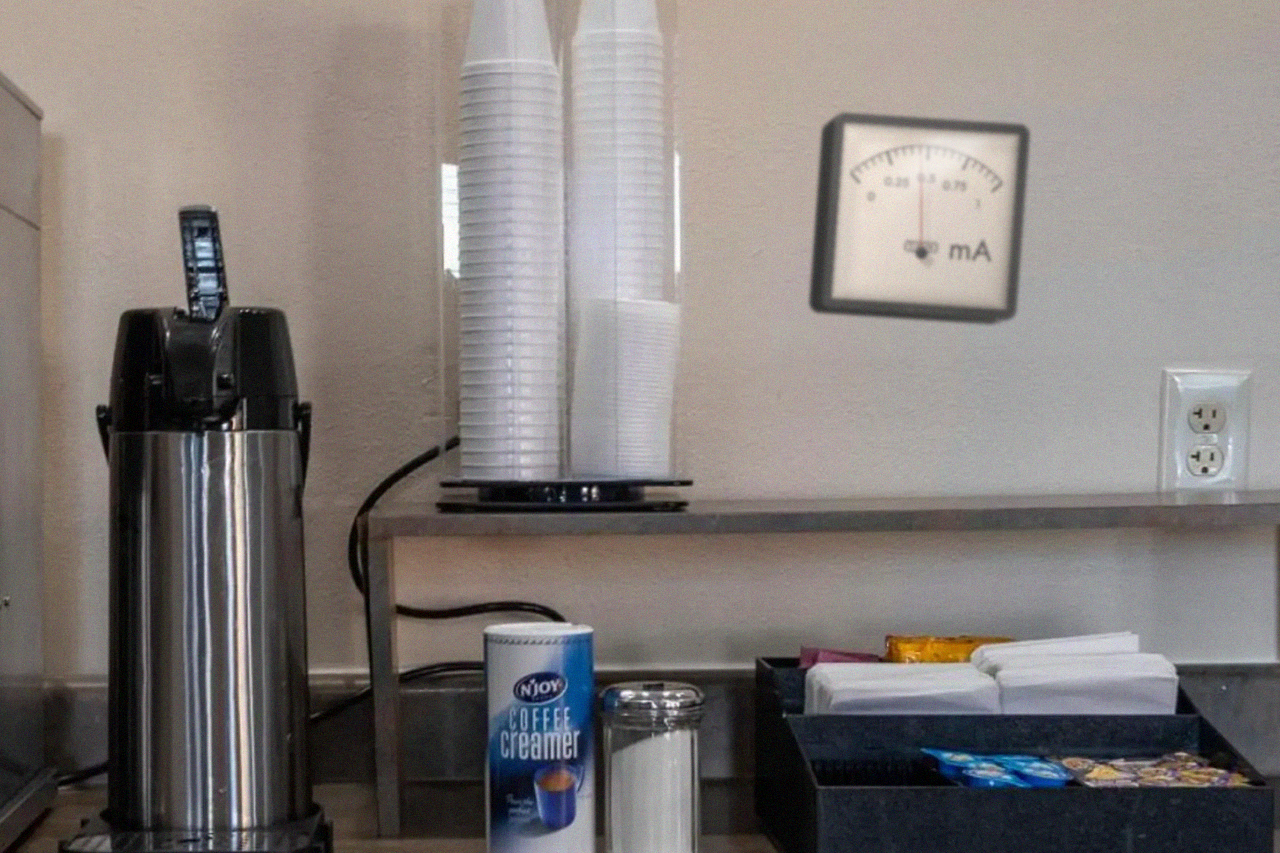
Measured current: 0.45 mA
